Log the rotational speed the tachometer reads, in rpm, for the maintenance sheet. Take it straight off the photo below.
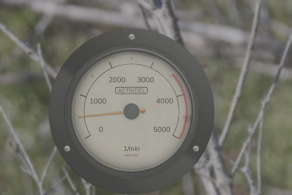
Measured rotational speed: 500 rpm
